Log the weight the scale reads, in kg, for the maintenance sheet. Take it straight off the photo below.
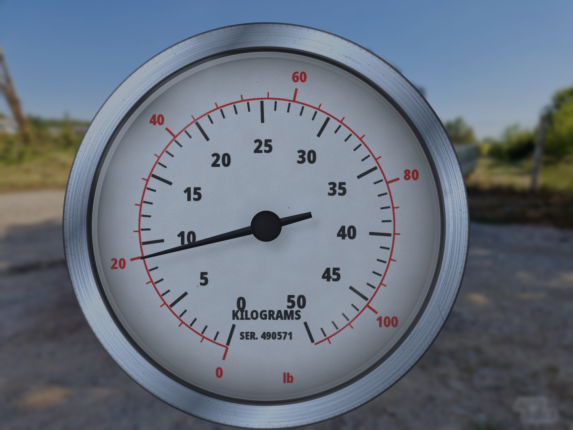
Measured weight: 9 kg
